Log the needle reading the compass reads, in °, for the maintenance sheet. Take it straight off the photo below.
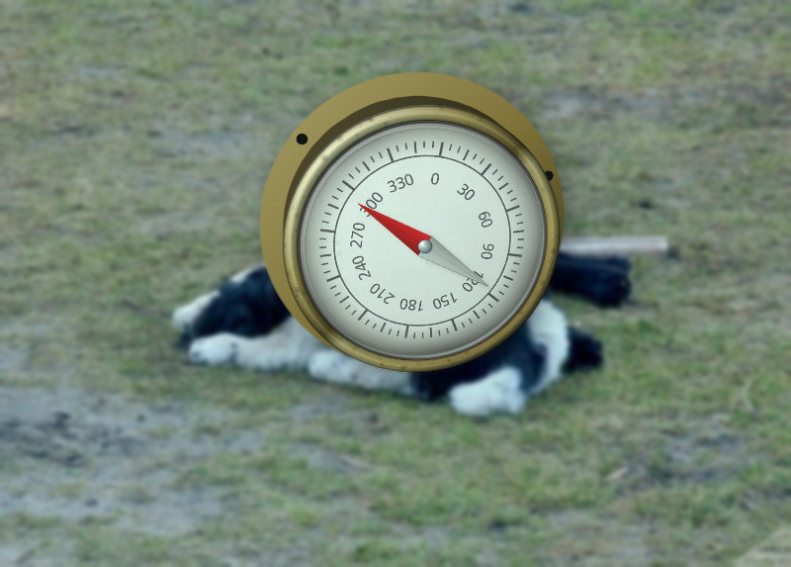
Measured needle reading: 295 °
